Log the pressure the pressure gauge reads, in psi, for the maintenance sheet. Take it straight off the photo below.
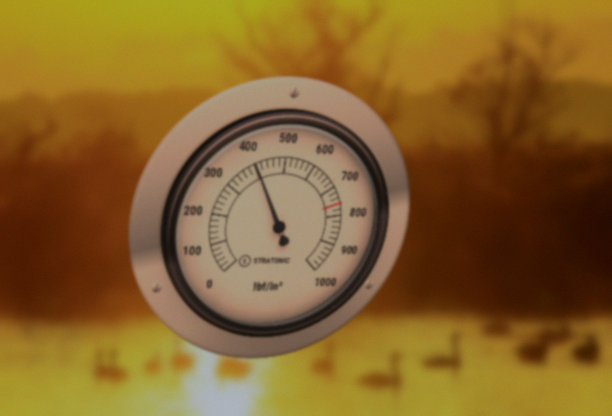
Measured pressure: 400 psi
